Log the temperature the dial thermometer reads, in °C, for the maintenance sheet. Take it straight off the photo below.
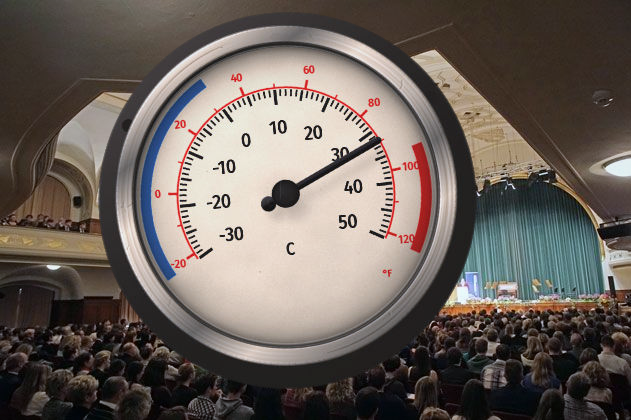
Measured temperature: 32 °C
